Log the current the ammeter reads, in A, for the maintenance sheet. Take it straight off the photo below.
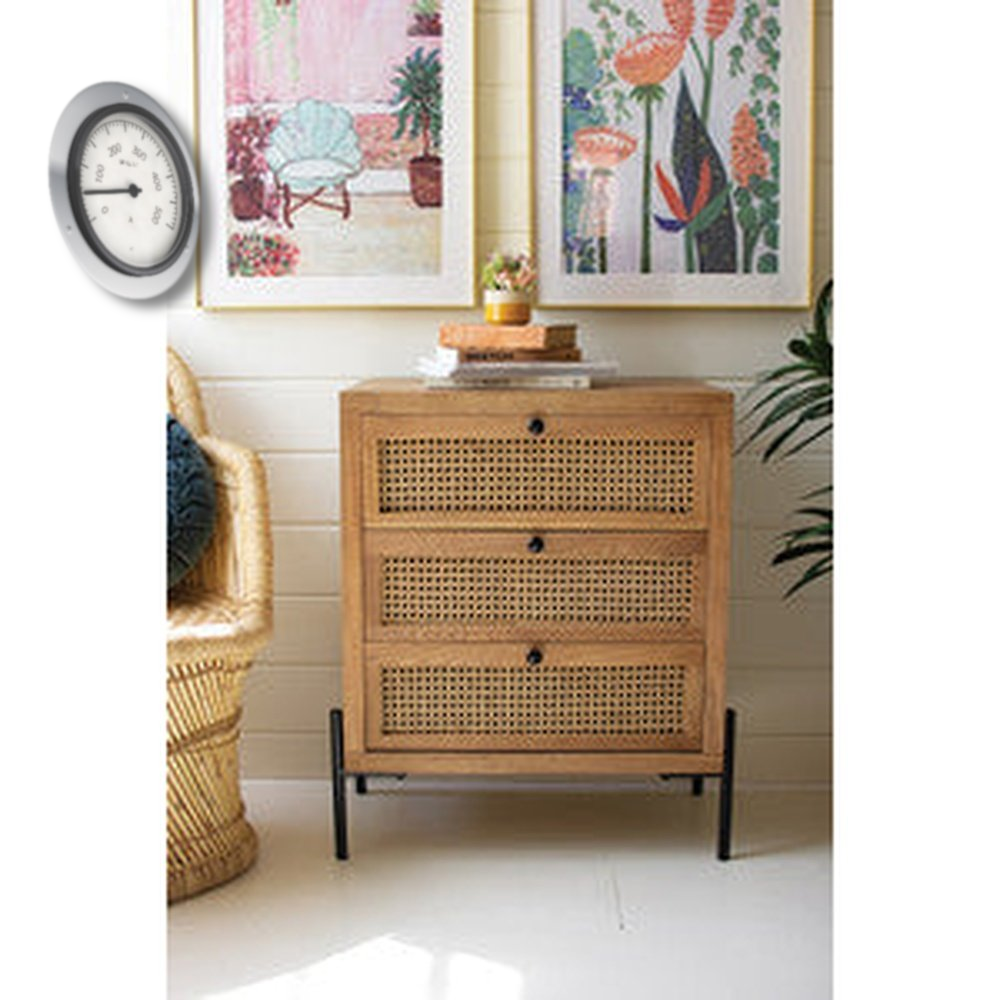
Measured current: 50 A
